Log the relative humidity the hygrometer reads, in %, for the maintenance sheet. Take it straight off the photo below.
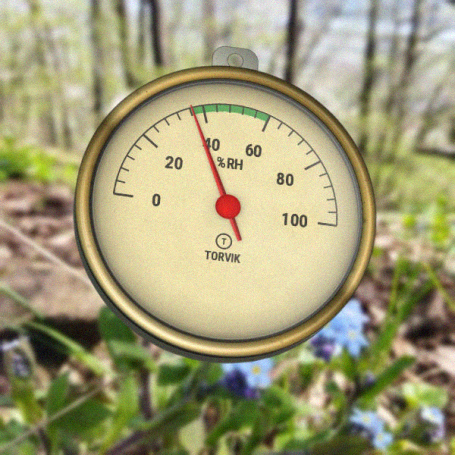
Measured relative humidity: 36 %
